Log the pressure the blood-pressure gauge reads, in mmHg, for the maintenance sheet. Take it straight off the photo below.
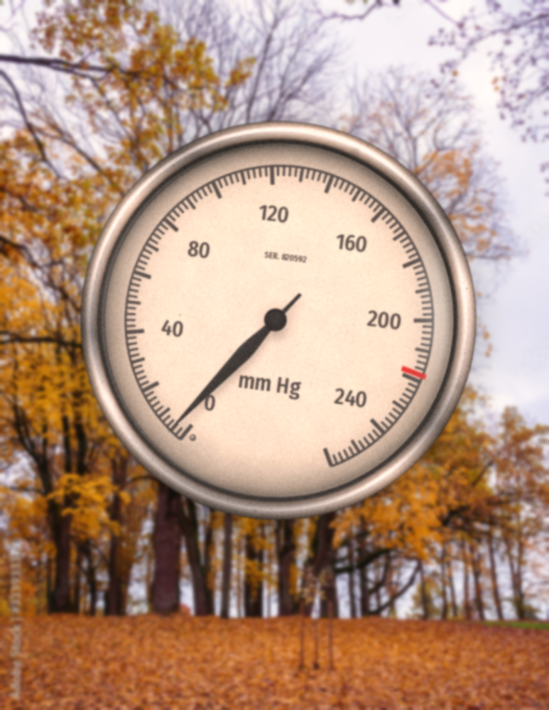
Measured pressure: 4 mmHg
